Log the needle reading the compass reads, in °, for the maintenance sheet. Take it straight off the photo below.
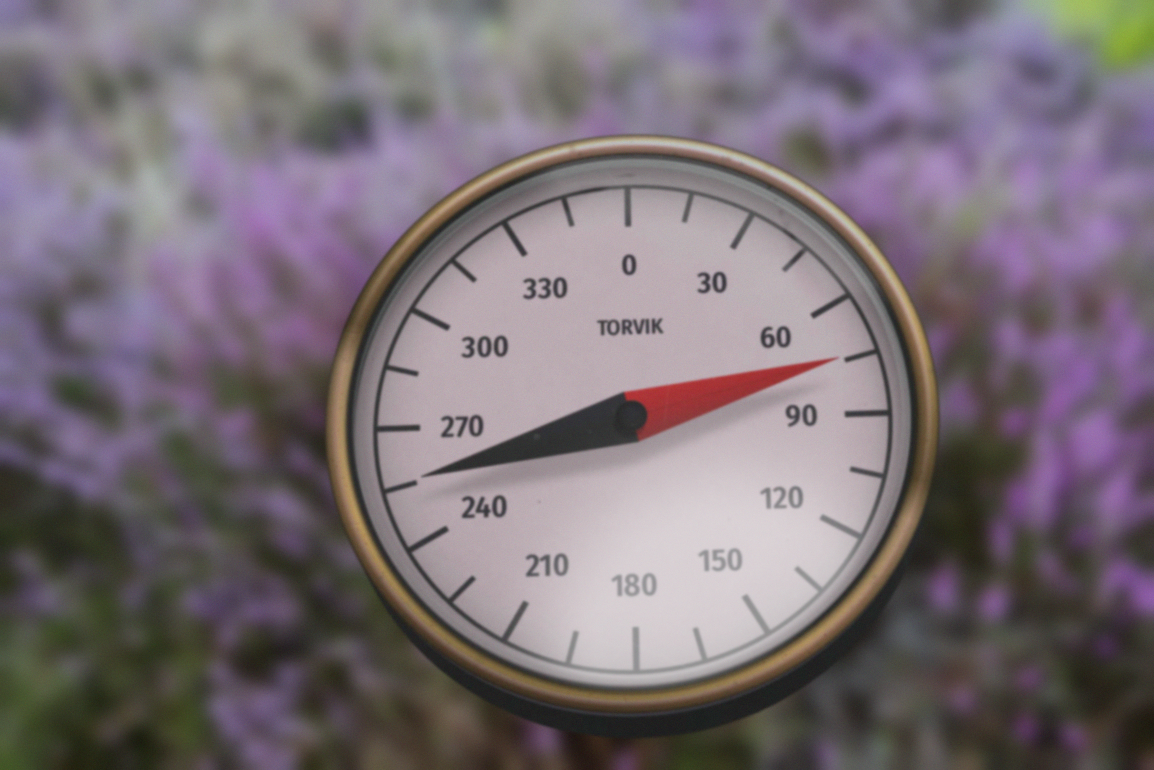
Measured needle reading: 75 °
